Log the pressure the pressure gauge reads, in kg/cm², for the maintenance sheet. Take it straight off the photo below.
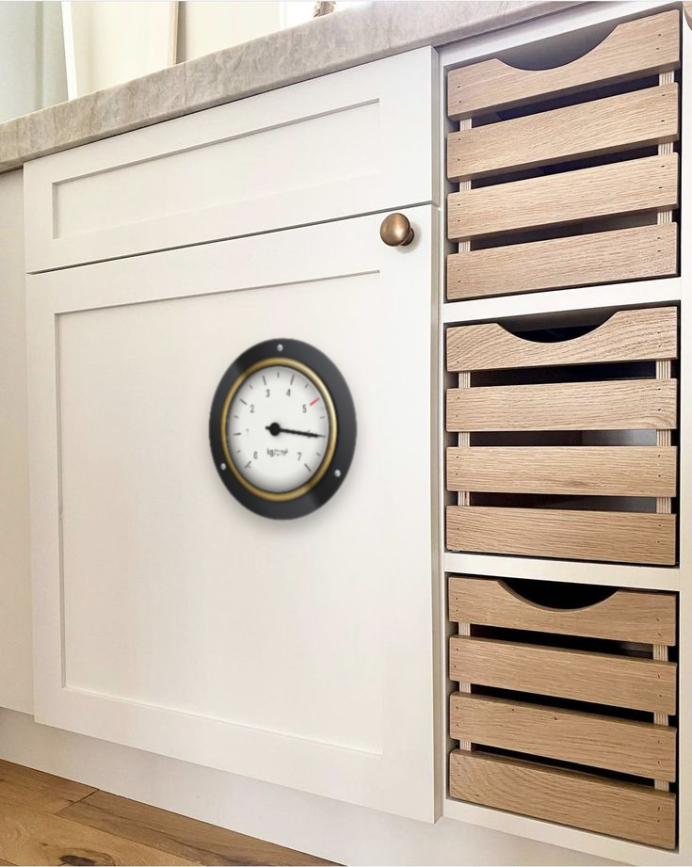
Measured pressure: 6 kg/cm²
